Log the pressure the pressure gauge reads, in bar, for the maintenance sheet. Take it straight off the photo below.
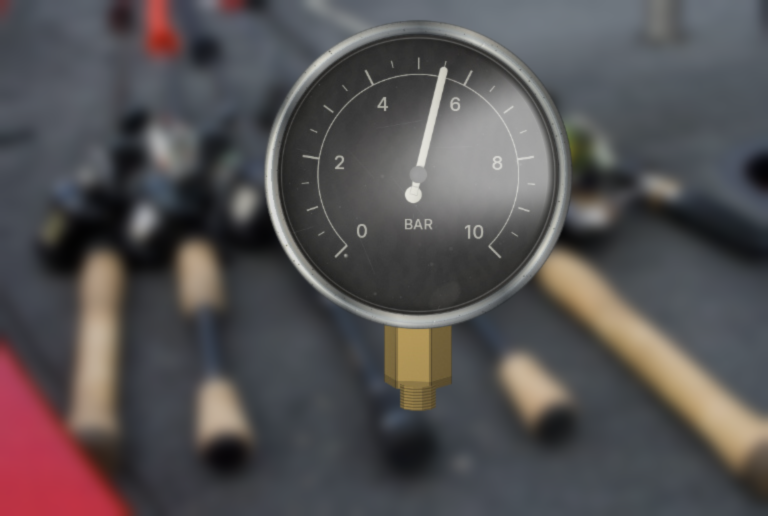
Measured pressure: 5.5 bar
